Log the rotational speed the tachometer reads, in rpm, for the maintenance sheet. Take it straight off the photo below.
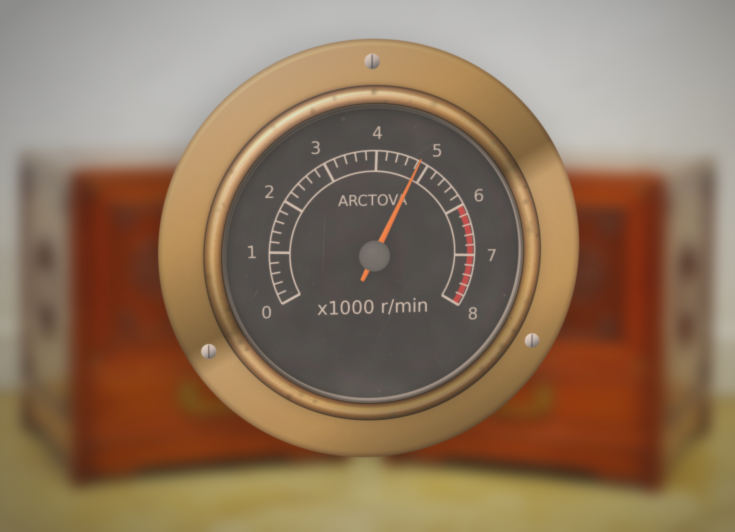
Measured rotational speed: 4800 rpm
